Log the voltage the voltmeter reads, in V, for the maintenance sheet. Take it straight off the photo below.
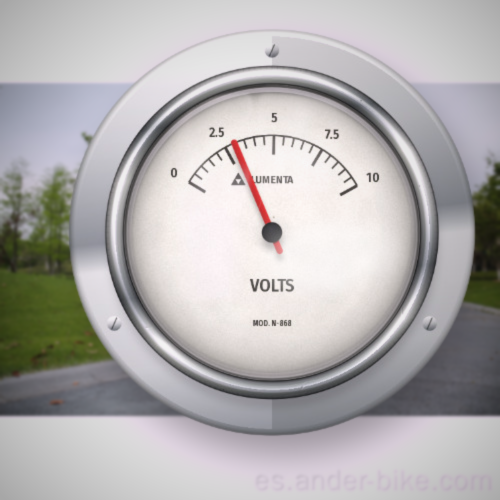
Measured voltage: 3 V
